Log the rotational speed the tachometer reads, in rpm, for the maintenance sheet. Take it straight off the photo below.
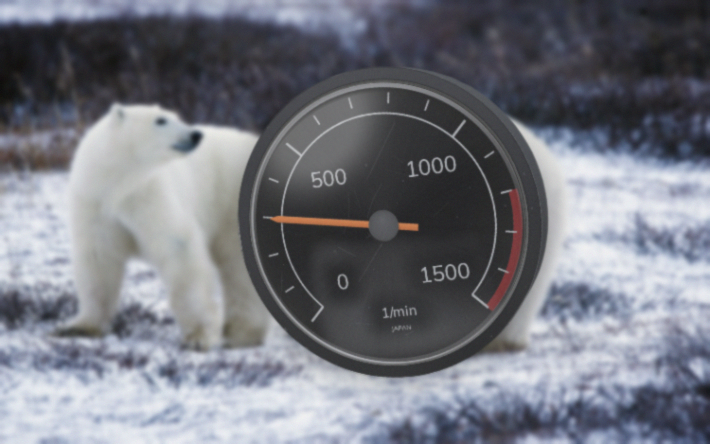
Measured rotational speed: 300 rpm
